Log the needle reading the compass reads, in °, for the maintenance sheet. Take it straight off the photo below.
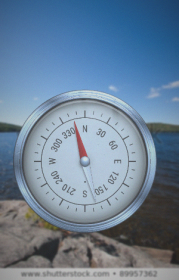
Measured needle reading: 345 °
